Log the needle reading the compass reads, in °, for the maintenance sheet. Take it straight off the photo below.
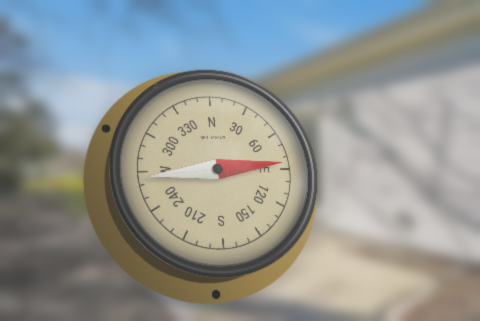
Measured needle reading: 85 °
